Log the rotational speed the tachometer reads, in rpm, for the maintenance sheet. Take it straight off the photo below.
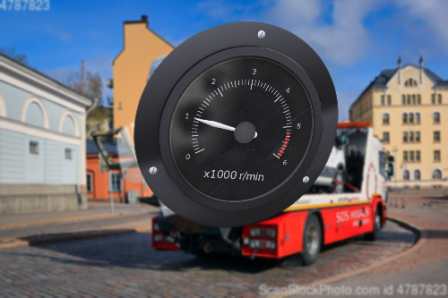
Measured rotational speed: 1000 rpm
